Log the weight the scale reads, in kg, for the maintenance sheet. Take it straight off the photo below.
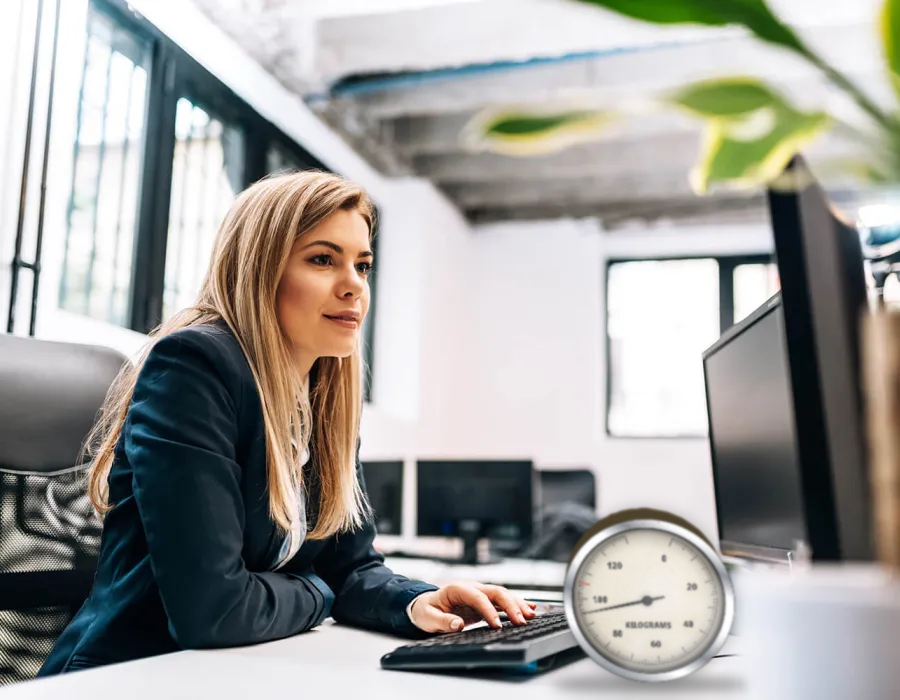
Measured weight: 95 kg
